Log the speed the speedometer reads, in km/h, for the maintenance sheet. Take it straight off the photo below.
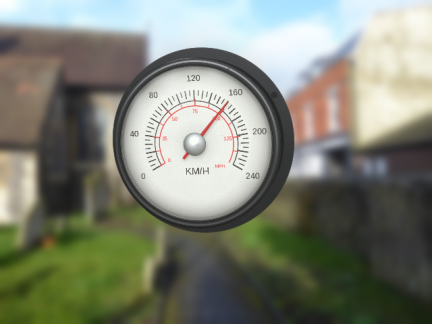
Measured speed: 160 km/h
